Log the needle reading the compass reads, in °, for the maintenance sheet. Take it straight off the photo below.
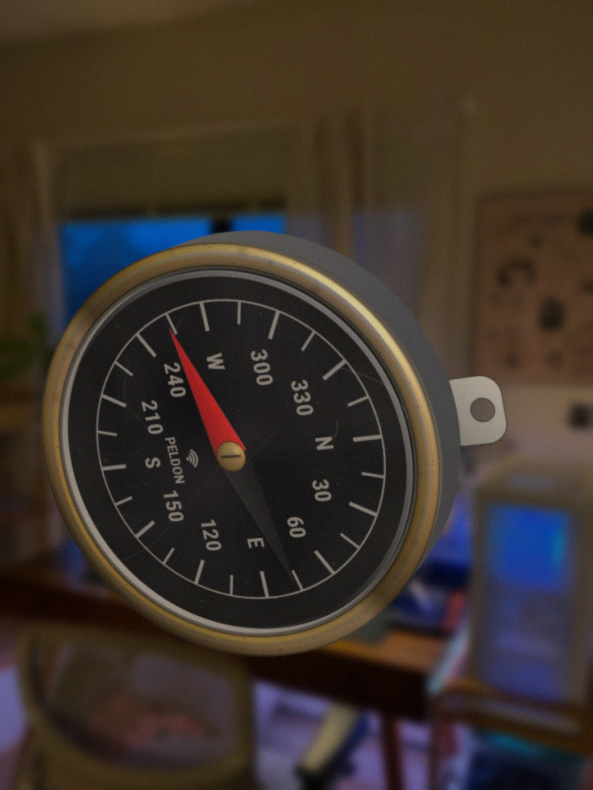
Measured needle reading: 255 °
